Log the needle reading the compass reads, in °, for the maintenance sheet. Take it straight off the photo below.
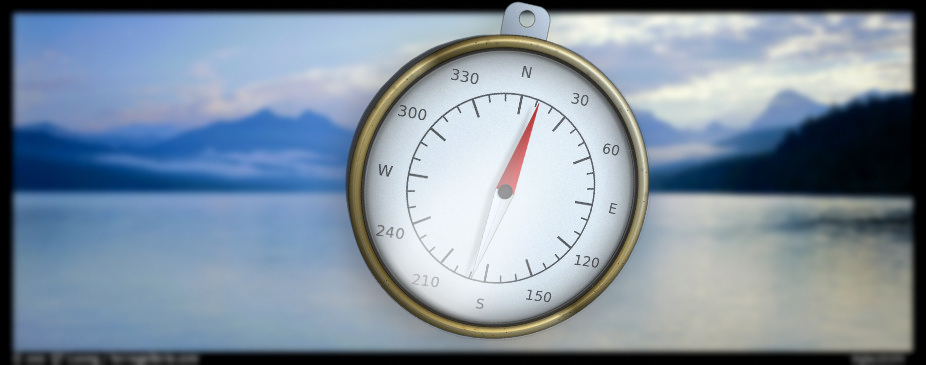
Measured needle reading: 10 °
